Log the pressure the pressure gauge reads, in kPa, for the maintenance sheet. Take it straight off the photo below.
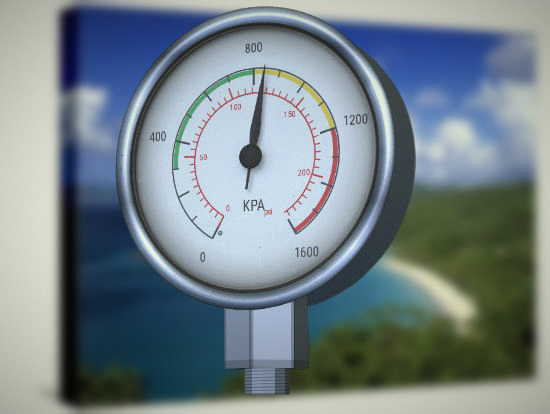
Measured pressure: 850 kPa
